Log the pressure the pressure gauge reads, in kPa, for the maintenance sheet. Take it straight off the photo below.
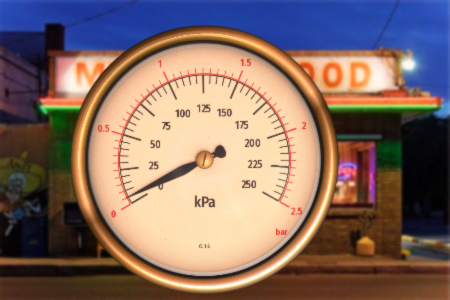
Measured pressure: 5 kPa
